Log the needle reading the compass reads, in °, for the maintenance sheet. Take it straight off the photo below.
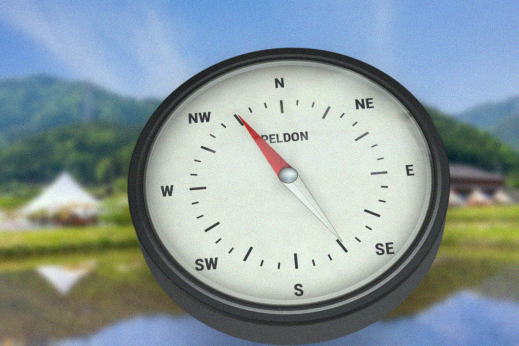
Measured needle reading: 330 °
